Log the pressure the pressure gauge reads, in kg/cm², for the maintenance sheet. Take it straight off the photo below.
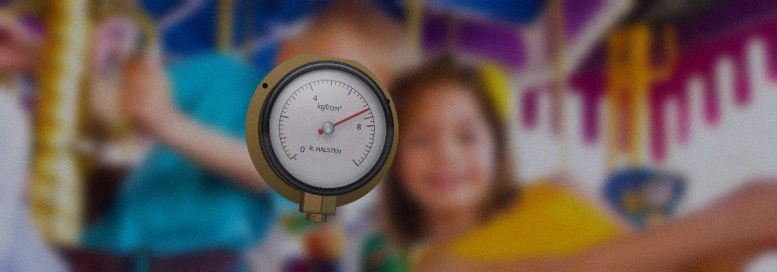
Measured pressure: 7.2 kg/cm²
